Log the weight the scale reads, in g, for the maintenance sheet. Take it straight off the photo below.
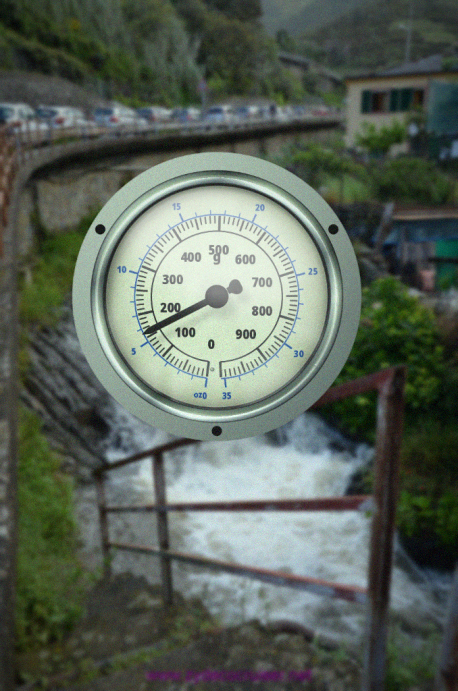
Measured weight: 160 g
